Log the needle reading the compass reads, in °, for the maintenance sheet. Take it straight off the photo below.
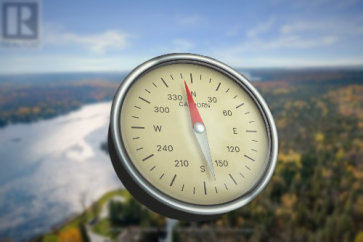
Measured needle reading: 350 °
